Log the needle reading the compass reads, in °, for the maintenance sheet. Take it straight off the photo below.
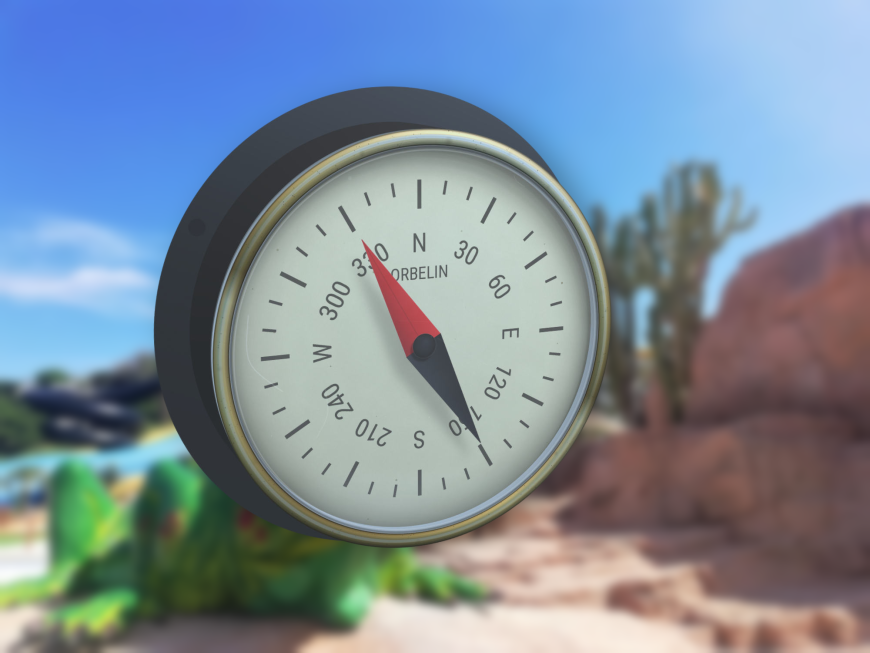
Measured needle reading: 330 °
